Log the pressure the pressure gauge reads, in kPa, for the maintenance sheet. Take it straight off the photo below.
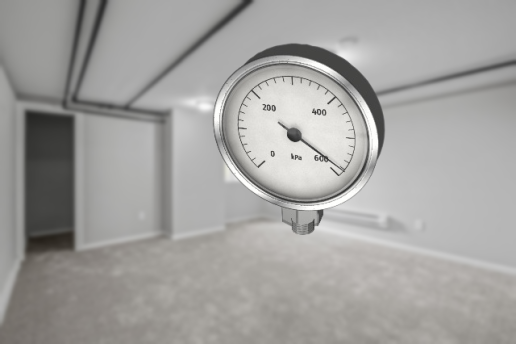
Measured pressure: 580 kPa
